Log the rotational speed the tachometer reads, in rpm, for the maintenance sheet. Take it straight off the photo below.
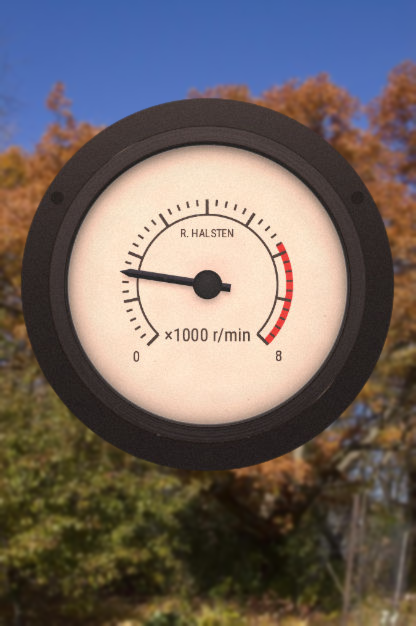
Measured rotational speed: 1600 rpm
